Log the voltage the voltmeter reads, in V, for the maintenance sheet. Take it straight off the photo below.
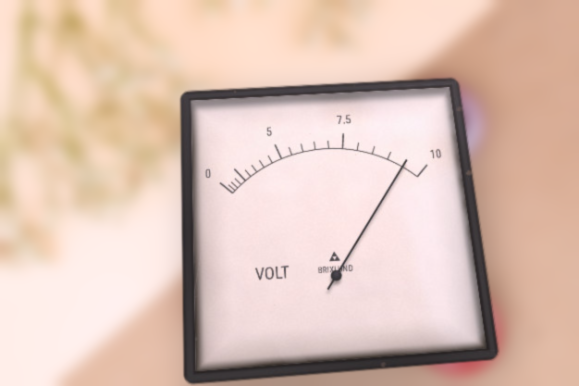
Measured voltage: 9.5 V
